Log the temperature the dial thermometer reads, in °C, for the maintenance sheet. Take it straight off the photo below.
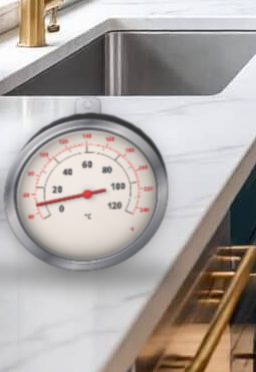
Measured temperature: 10 °C
